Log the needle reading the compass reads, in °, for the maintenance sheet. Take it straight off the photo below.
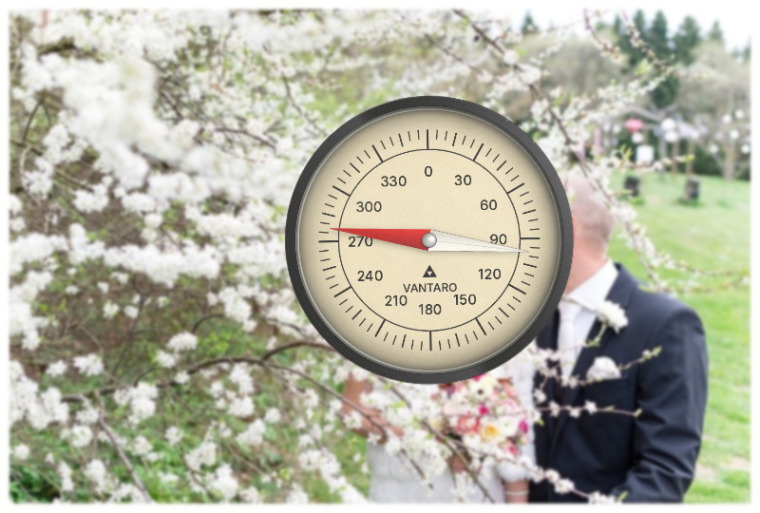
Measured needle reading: 277.5 °
